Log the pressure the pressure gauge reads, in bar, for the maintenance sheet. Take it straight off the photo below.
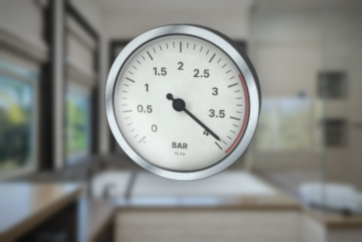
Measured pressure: 3.9 bar
